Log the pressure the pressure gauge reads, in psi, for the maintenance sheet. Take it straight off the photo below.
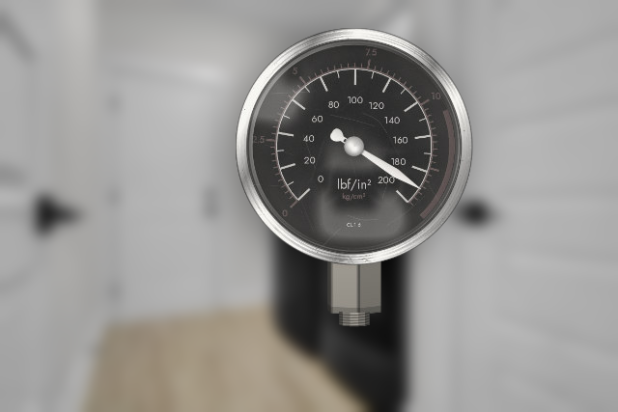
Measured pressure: 190 psi
